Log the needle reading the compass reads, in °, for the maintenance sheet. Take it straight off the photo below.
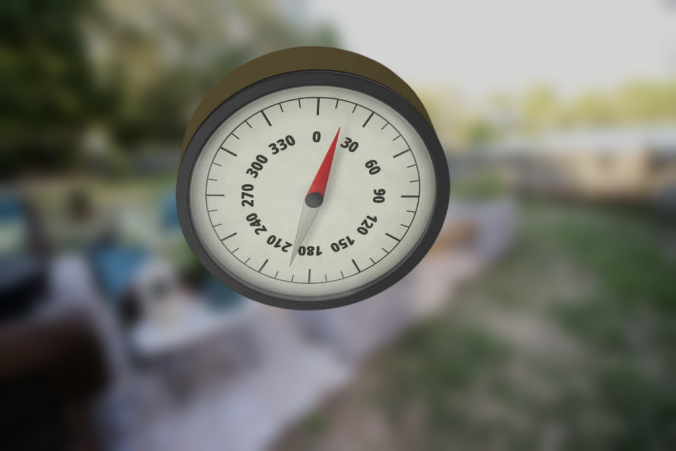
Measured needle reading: 15 °
